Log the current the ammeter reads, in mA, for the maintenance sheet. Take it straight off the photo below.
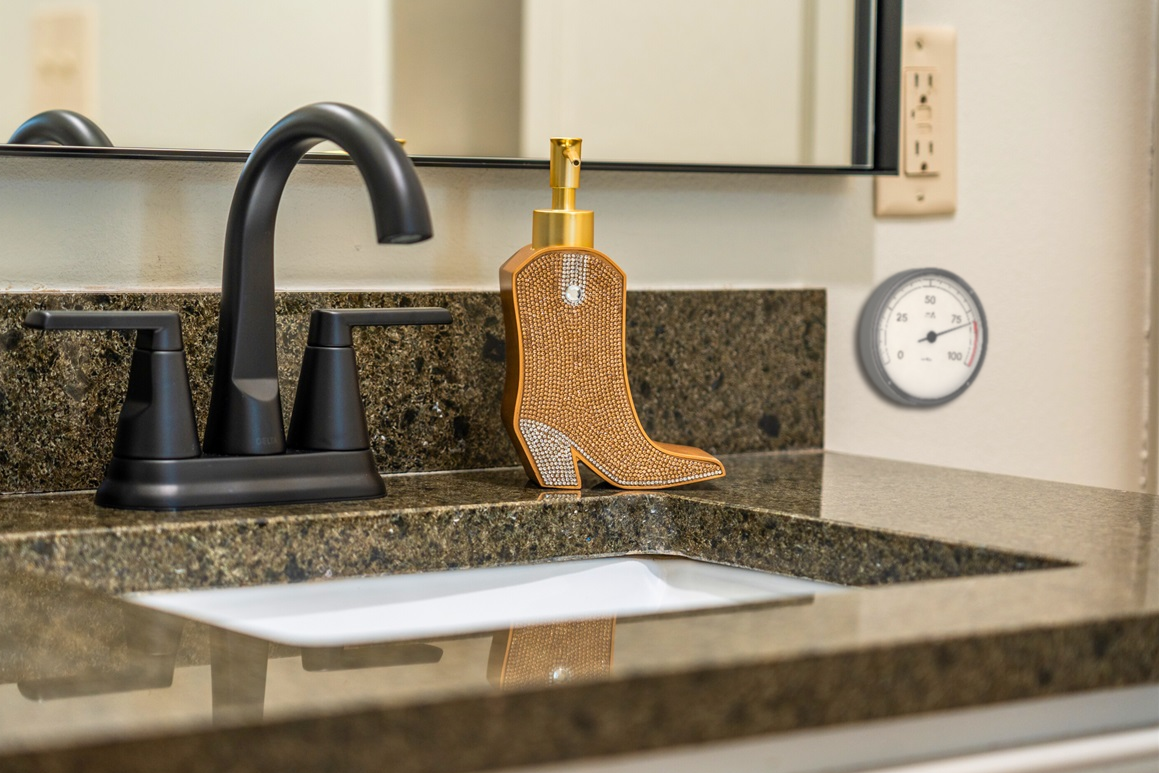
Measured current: 80 mA
